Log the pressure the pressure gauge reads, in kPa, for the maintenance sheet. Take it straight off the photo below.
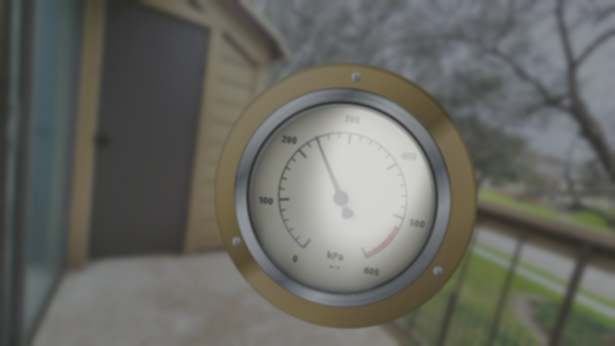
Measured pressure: 240 kPa
